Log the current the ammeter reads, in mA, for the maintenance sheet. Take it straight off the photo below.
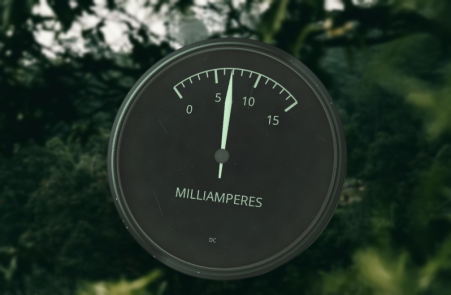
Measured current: 7 mA
